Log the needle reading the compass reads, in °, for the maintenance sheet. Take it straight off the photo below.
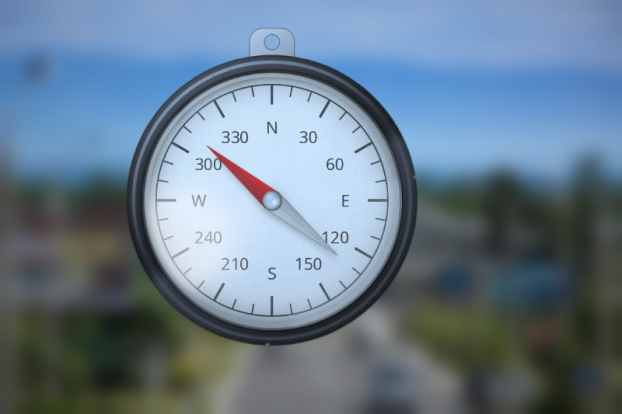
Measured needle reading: 310 °
